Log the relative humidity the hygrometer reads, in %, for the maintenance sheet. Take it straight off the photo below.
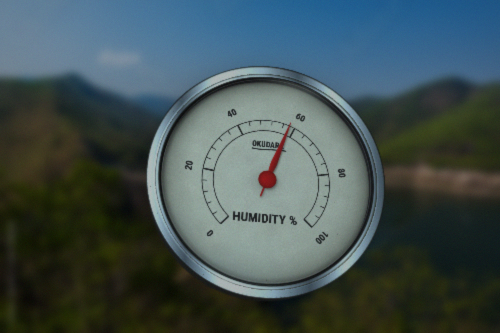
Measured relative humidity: 58 %
